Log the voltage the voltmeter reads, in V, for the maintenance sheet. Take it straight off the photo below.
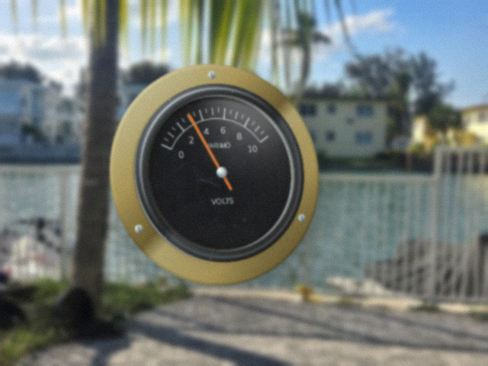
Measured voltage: 3 V
